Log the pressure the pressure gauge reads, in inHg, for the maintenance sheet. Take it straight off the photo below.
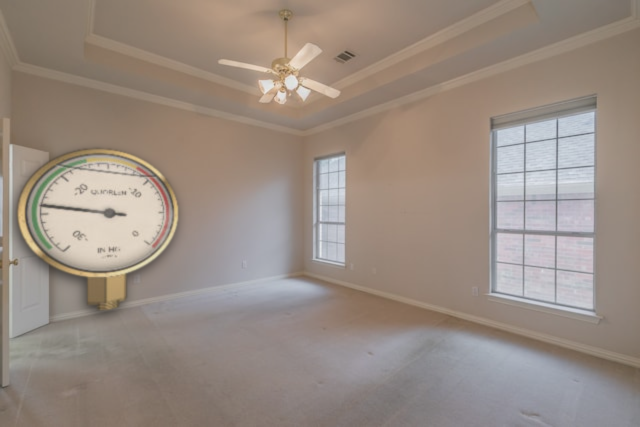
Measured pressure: -24 inHg
